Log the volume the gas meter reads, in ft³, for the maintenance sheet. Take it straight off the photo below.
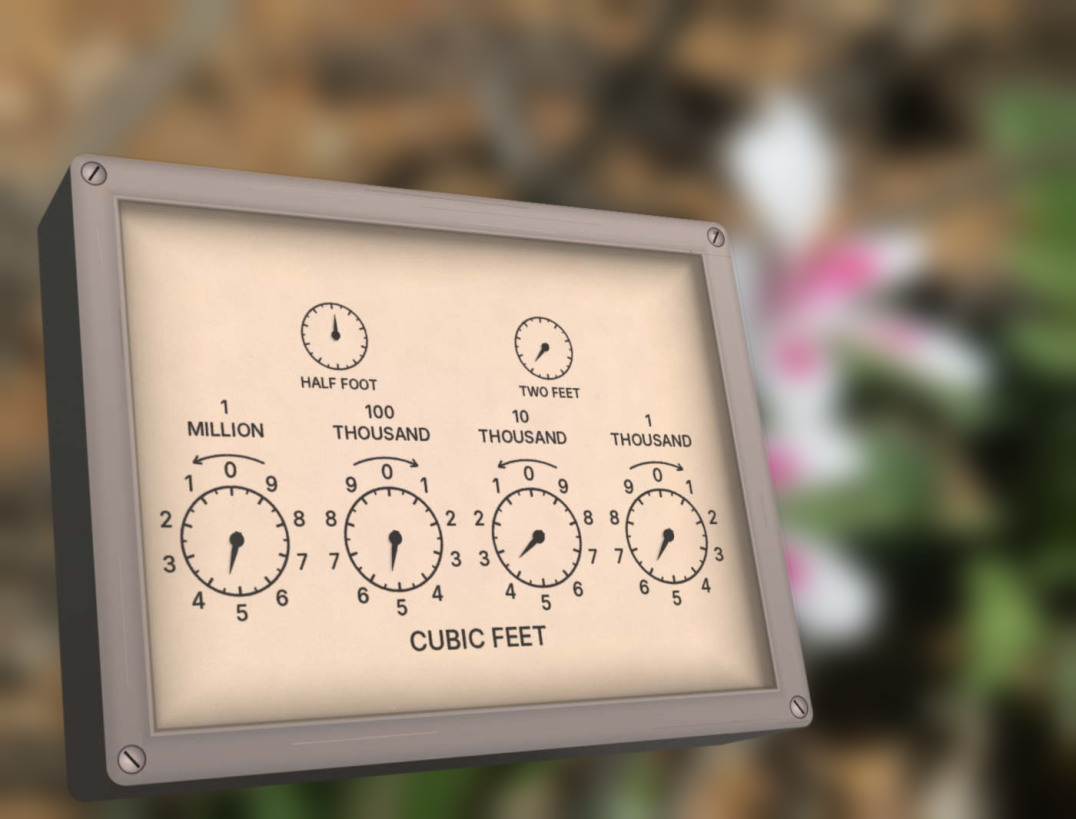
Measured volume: 453600 ft³
